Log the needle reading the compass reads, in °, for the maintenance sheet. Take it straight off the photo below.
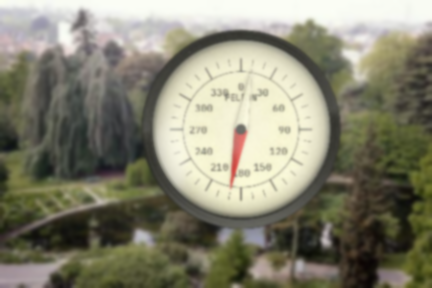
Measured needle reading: 190 °
